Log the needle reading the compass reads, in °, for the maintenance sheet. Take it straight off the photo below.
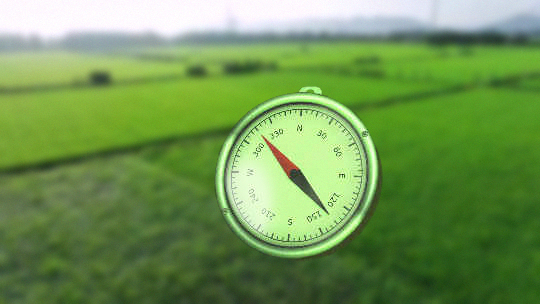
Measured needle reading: 315 °
